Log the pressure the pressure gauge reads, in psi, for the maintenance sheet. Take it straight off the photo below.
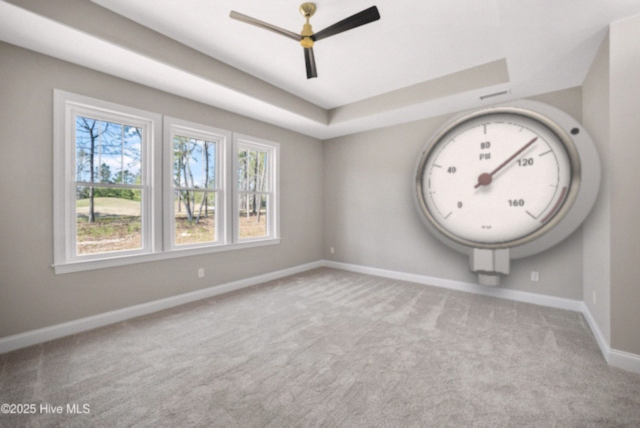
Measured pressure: 110 psi
